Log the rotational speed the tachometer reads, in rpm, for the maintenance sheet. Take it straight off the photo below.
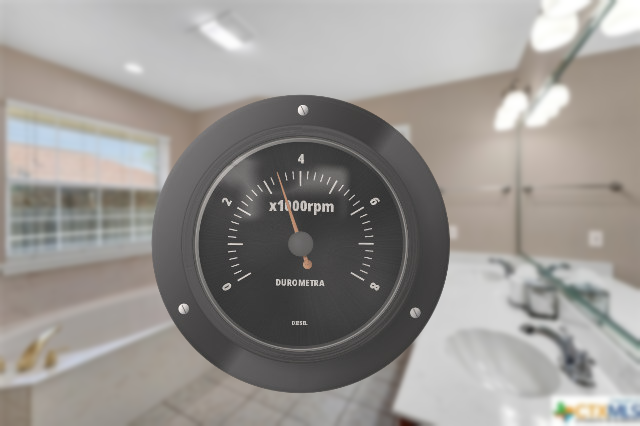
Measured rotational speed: 3400 rpm
